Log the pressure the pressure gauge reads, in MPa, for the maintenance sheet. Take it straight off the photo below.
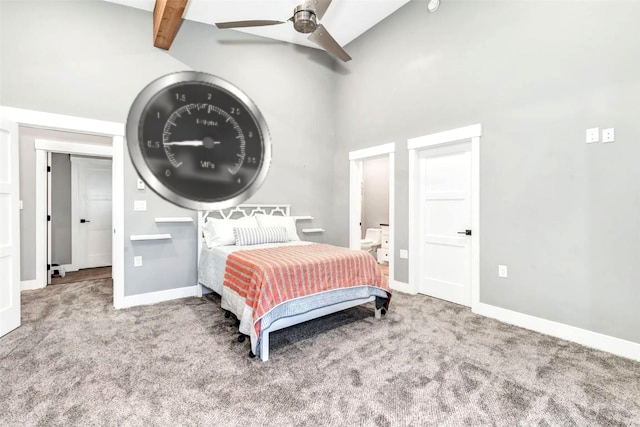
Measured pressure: 0.5 MPa
